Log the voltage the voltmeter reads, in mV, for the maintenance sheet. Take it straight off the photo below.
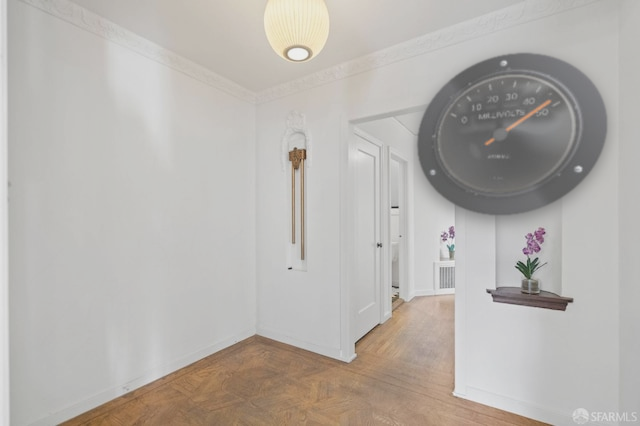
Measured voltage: 47.5 mV
